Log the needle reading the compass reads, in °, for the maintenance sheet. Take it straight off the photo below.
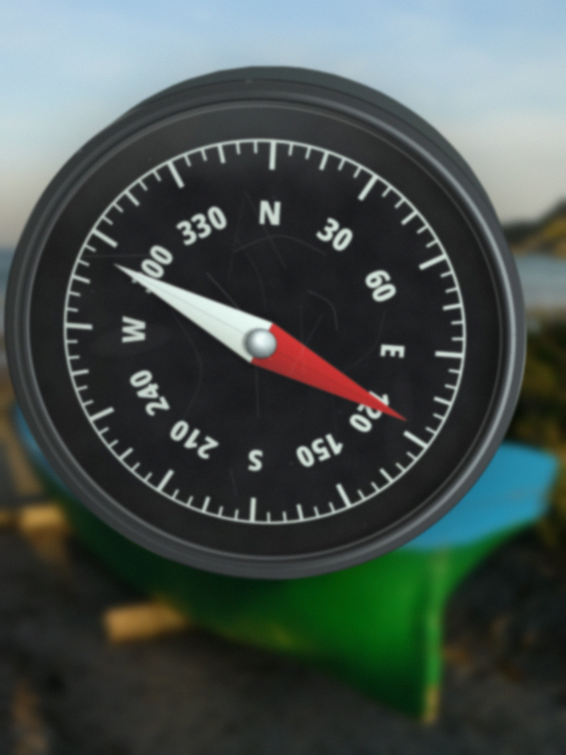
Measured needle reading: 115 °
